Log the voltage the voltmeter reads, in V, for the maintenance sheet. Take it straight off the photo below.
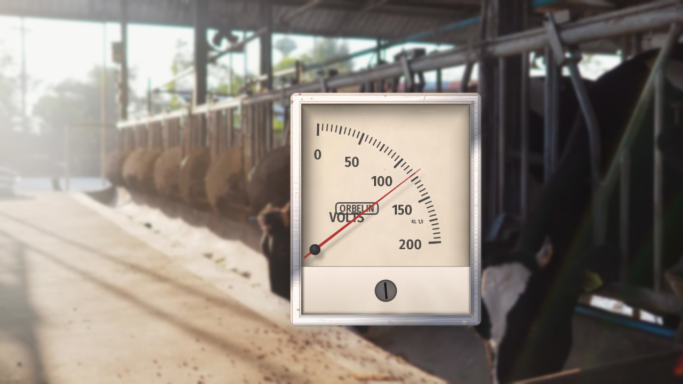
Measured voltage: 120 V
